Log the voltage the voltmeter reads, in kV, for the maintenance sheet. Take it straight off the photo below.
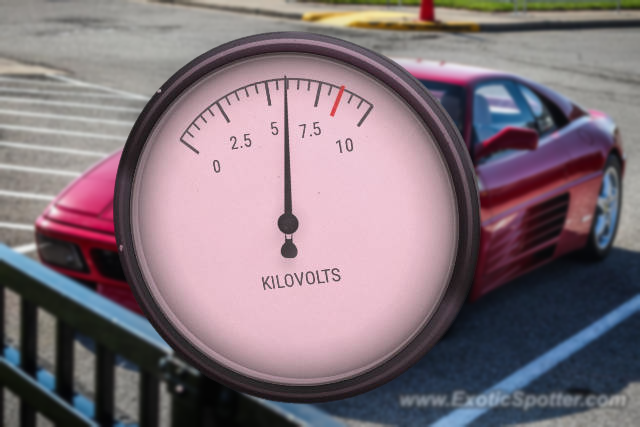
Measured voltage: 6 kV
